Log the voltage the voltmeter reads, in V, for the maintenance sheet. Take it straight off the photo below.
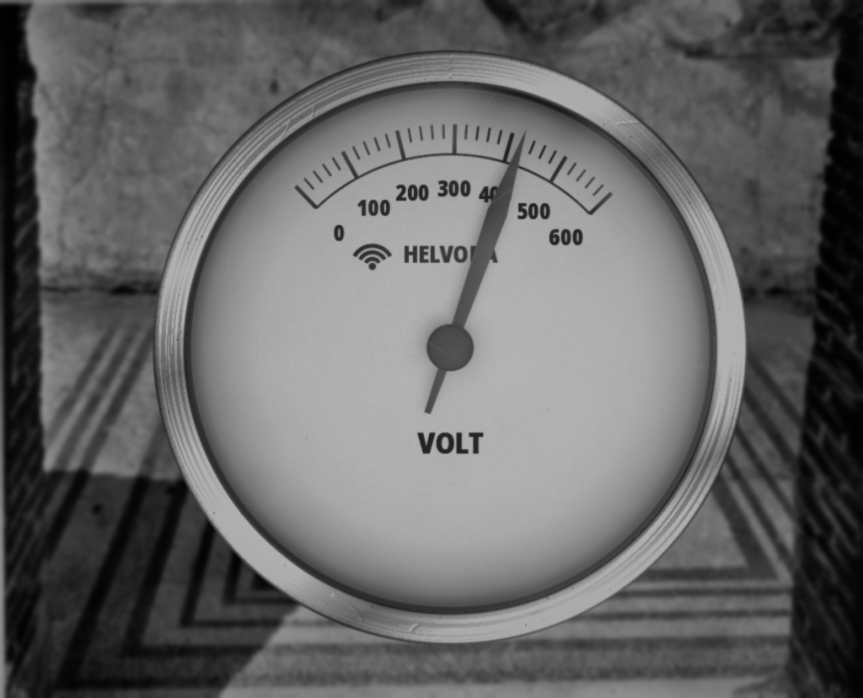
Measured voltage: 420 V
